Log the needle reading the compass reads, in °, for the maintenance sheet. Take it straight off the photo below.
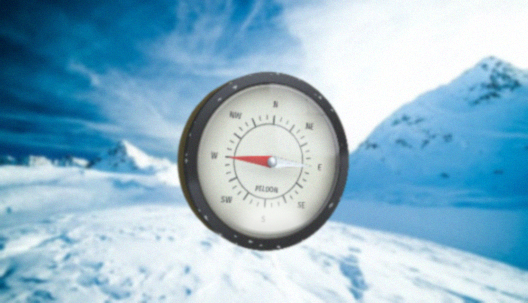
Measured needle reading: 270 °
